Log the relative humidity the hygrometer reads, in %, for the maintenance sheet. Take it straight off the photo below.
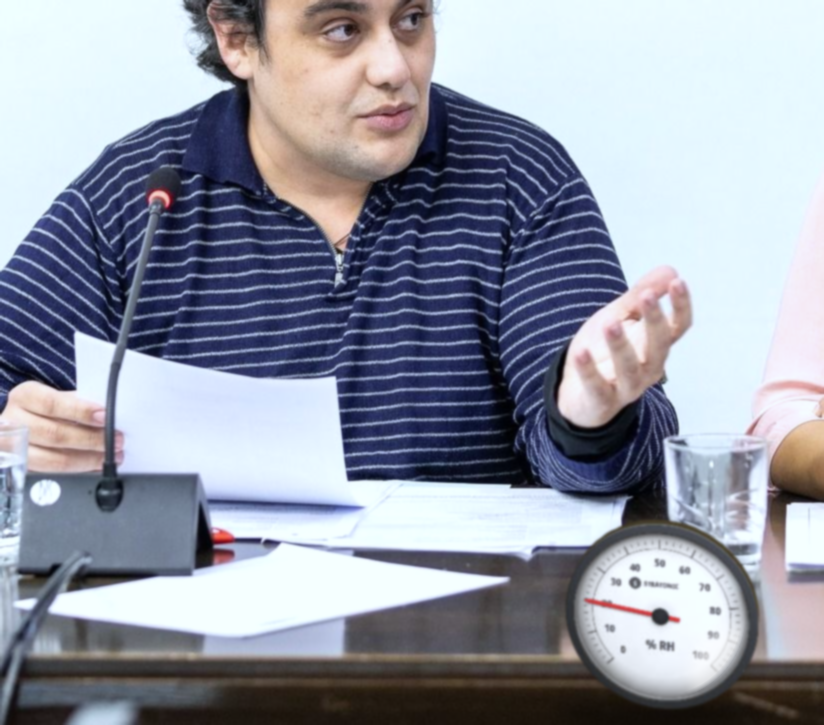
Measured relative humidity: 20 %
